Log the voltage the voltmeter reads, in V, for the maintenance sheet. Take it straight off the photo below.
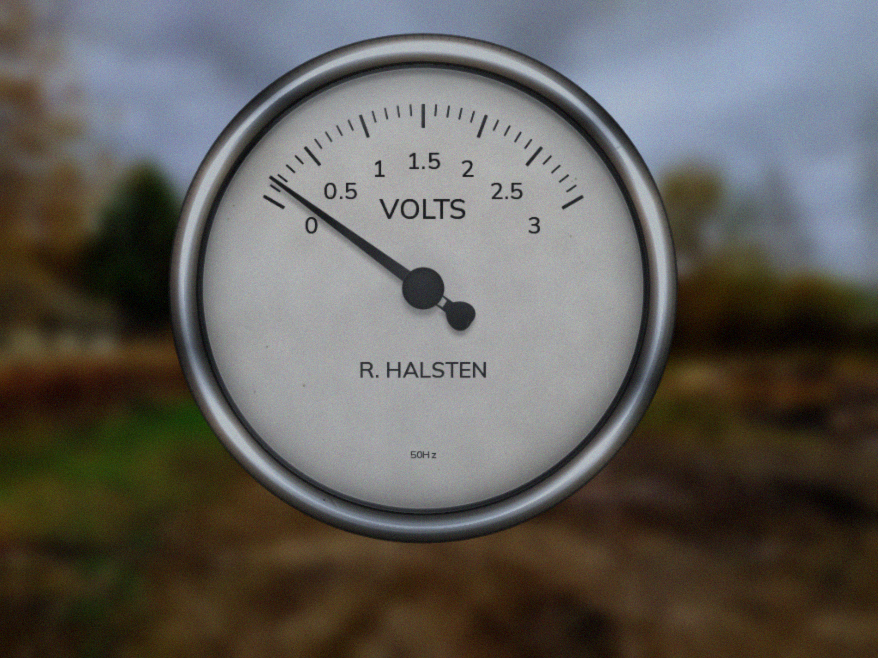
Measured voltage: 0.15 V
